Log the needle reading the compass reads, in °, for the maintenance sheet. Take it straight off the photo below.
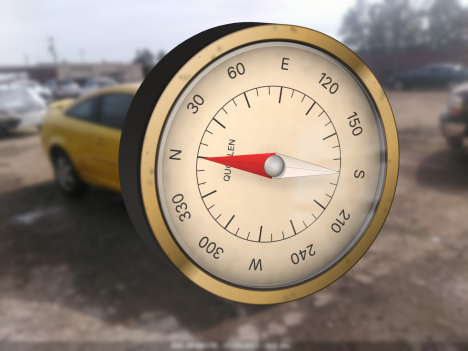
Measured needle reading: 0 °
